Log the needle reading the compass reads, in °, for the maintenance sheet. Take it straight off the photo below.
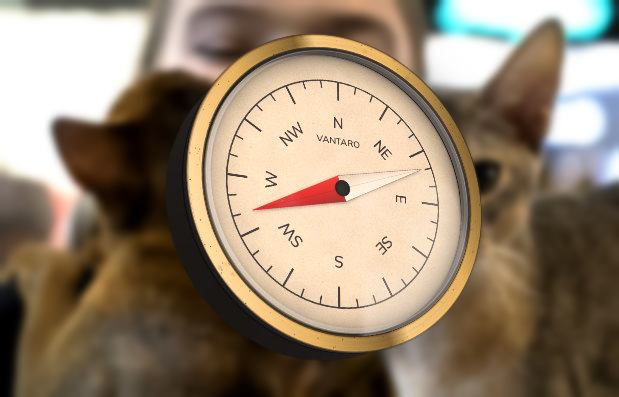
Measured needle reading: 250 °
